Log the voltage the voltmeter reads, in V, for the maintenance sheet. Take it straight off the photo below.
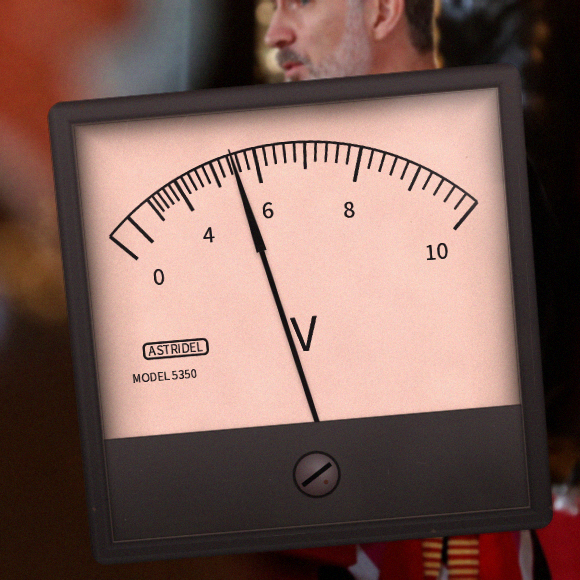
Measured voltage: 5.5 V
